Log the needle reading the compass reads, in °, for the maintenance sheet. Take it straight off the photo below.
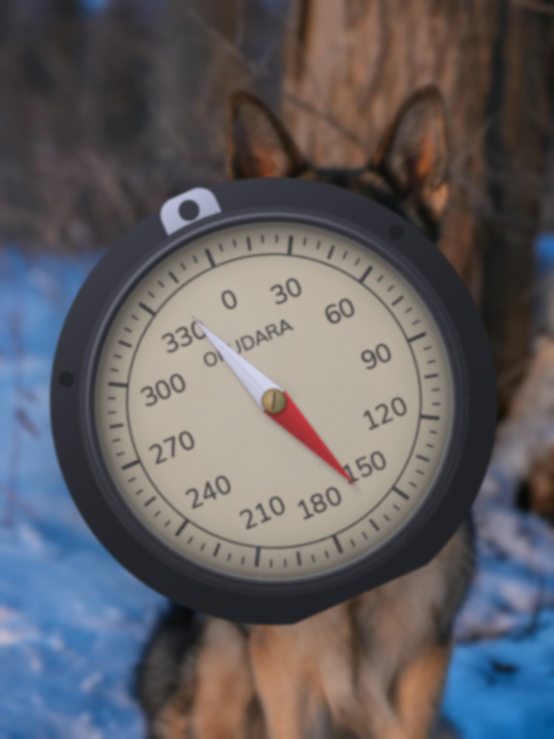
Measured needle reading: 160 °
